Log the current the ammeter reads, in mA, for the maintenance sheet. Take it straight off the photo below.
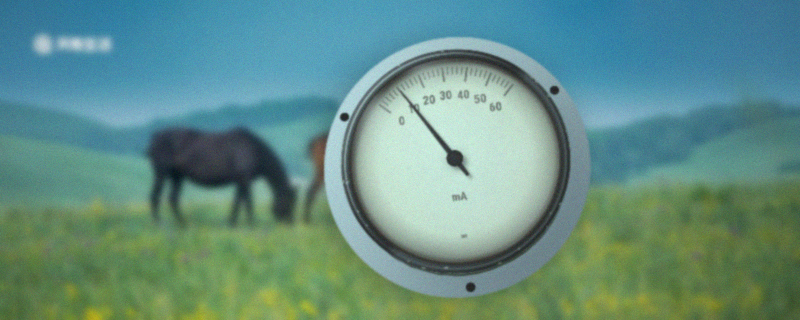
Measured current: 10 mA
